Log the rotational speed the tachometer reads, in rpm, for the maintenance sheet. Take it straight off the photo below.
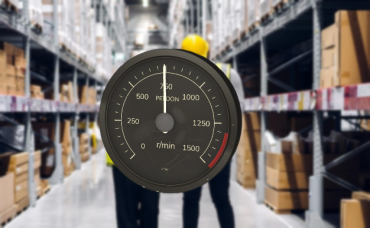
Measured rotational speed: 750 rpm
